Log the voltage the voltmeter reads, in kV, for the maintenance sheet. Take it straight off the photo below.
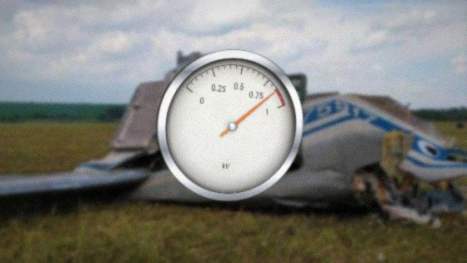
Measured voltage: 0.85 kV
